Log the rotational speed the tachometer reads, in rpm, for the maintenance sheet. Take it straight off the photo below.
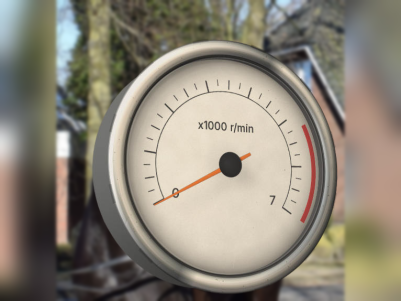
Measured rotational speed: 0 rpm
